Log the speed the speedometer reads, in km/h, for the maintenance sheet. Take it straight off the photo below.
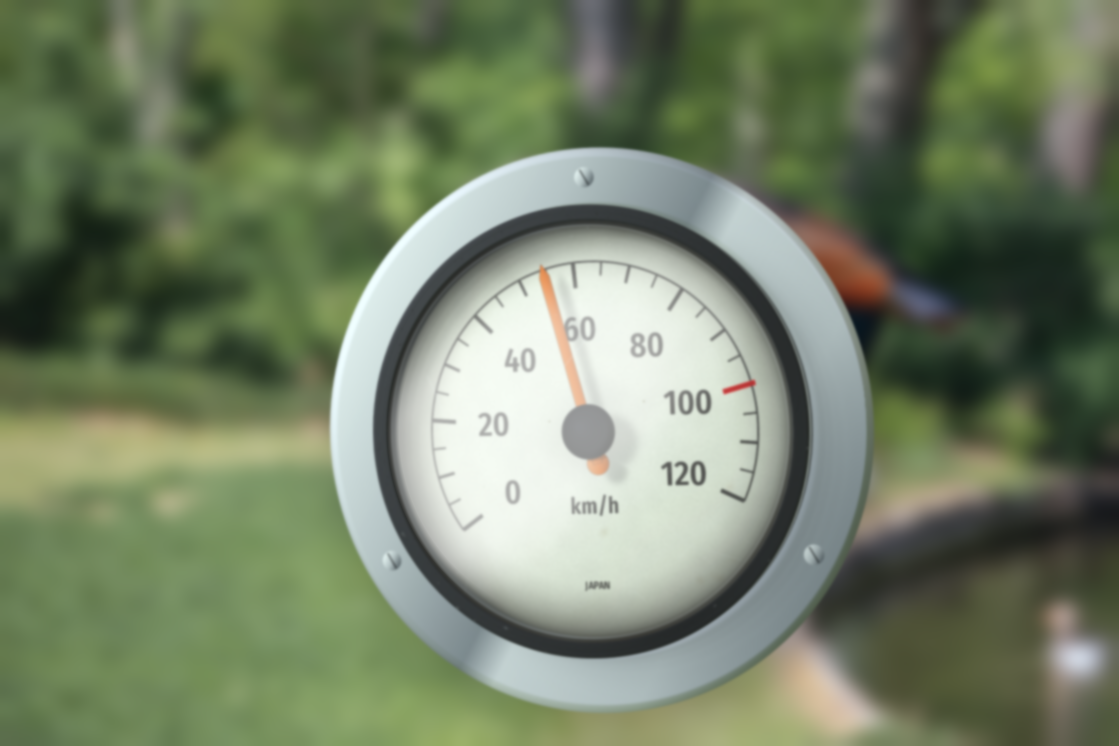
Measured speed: 55 km/h
